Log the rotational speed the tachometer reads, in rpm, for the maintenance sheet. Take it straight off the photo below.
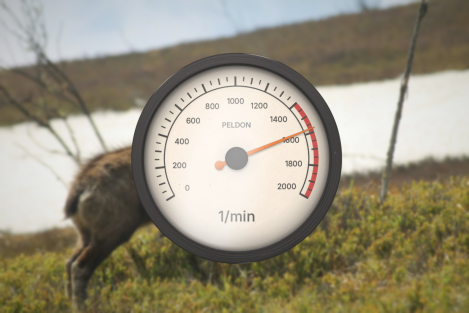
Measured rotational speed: 1575 rpm
